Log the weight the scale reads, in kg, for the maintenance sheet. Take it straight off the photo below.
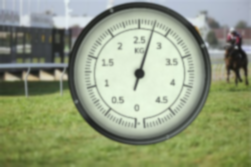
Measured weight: 2.75 kg
